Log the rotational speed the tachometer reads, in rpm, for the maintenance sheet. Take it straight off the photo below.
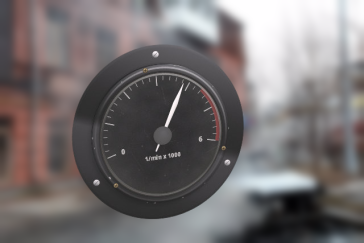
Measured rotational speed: 3800 rpm
